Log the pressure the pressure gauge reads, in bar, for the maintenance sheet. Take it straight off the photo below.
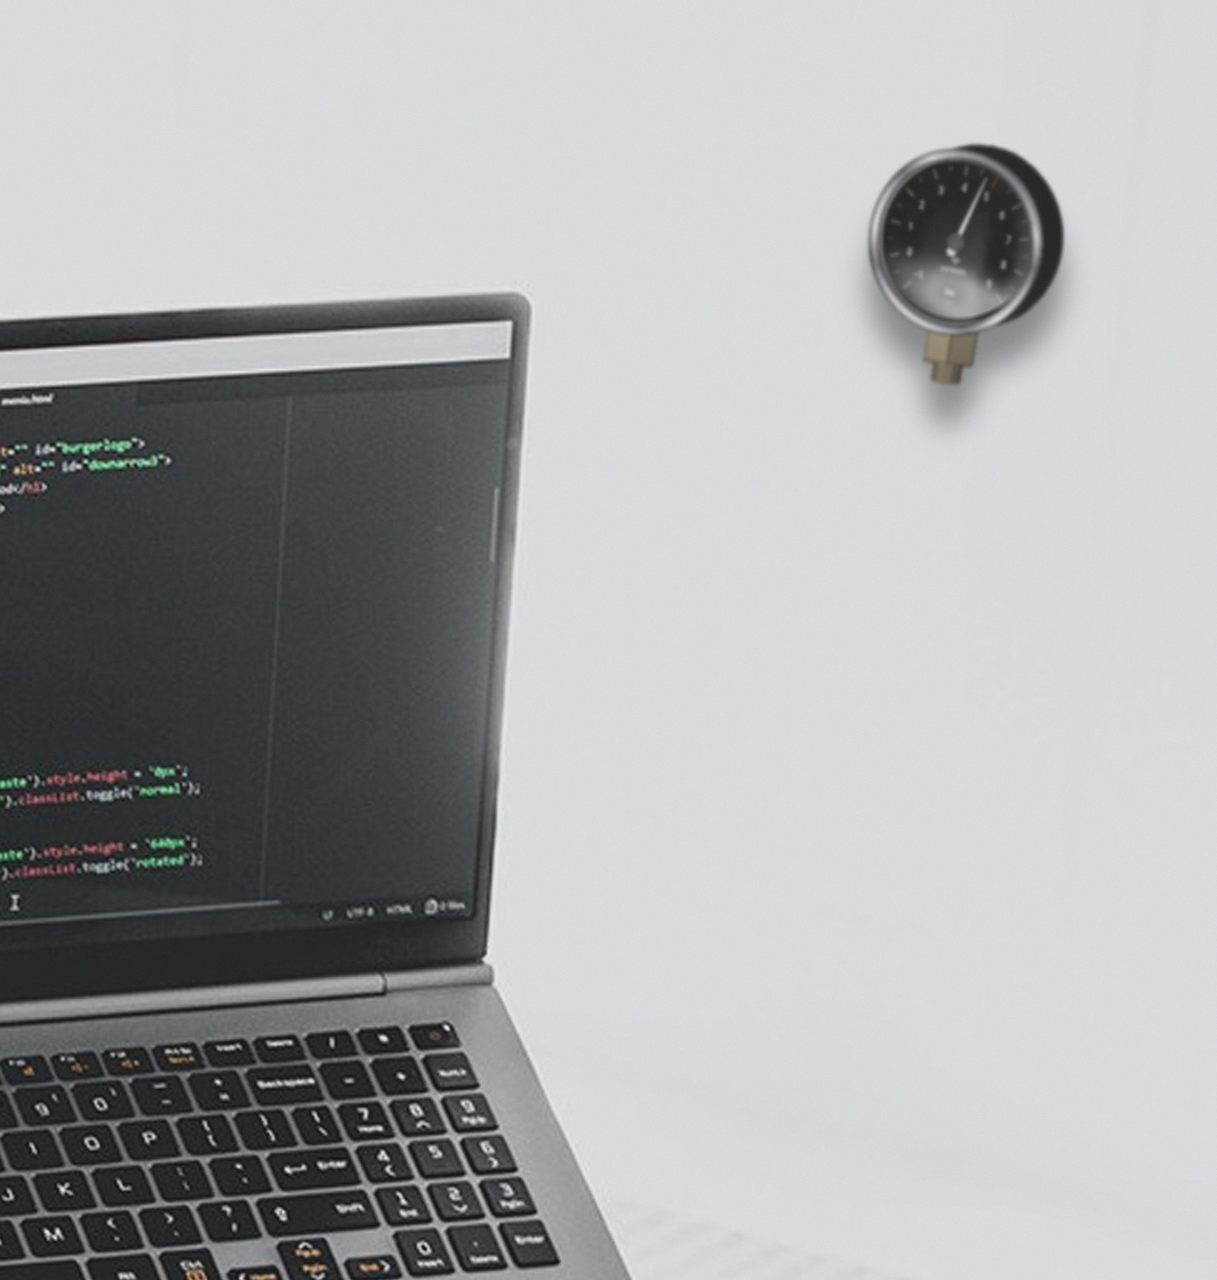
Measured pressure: 4.75 bar
